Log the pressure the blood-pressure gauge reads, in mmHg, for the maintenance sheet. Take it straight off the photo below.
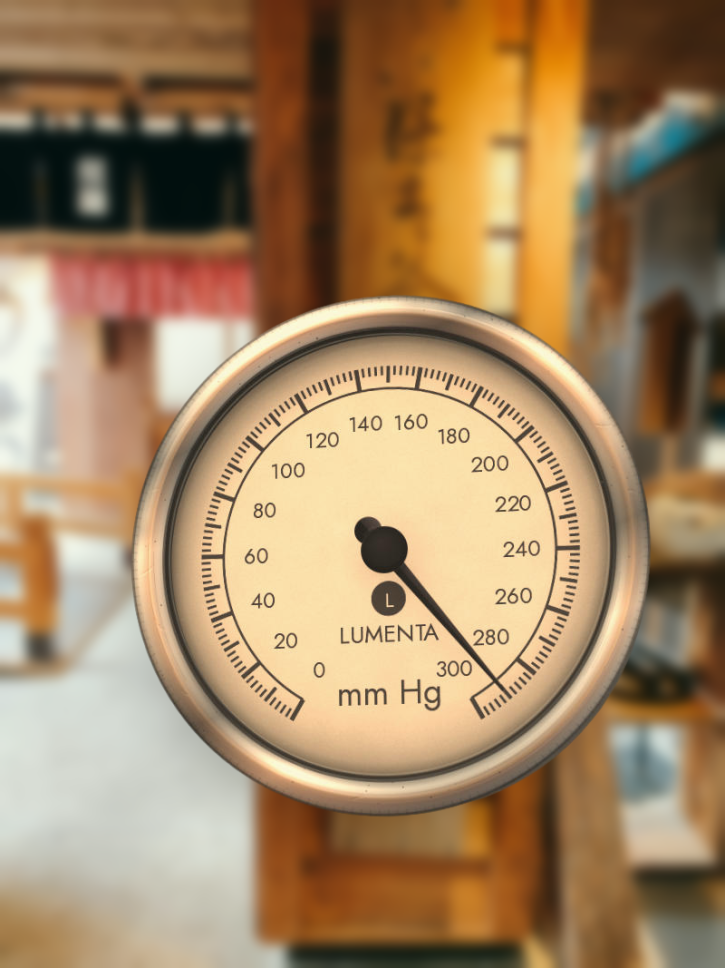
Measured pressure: 290 mmHg
